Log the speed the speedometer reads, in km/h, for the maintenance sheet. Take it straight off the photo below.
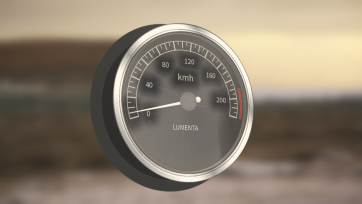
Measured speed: 5 km/h
